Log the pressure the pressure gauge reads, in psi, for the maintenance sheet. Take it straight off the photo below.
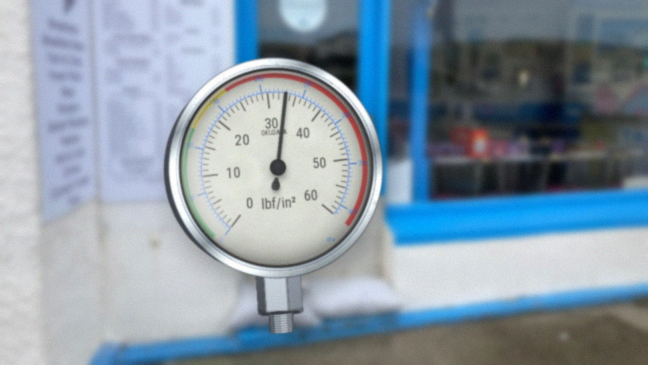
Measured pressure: 33 psi
